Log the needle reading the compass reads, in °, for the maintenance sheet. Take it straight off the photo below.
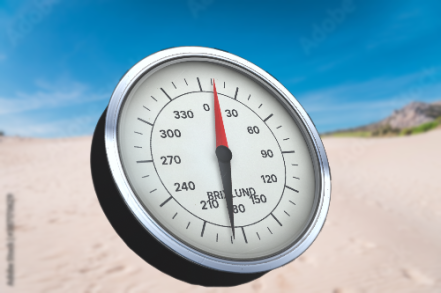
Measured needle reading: 10 °
